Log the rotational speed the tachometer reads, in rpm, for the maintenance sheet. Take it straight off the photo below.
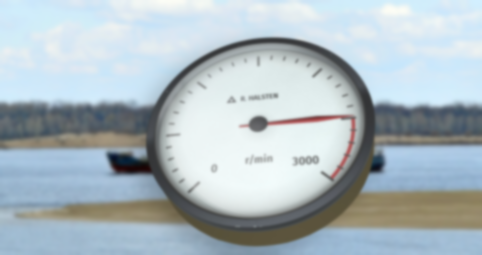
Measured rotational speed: 2500 rpm
